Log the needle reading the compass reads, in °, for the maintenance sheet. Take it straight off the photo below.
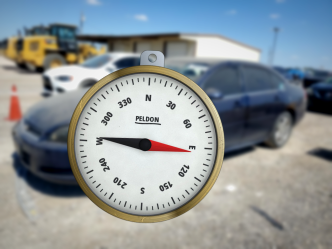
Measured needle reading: 95 °
